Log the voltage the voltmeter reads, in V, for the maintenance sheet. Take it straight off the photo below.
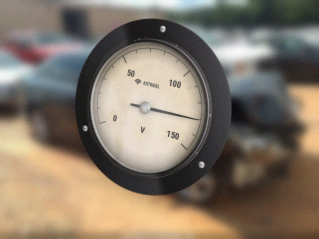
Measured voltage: 130 V
